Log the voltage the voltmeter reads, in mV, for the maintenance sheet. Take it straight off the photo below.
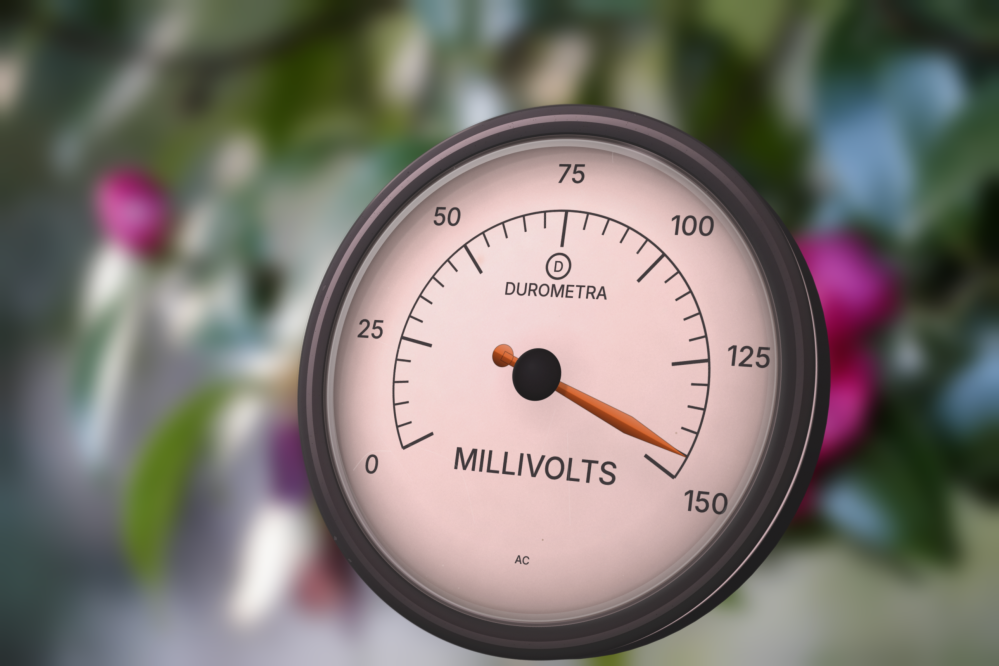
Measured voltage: 145 mV
